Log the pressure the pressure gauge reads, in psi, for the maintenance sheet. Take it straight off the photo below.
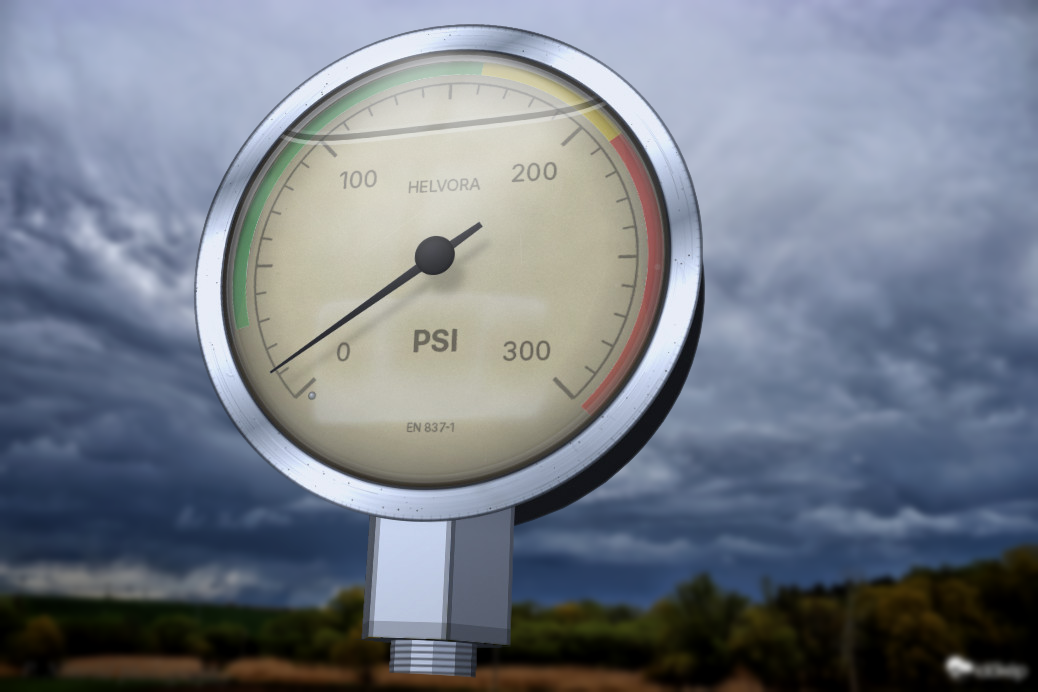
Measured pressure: 10 psi
